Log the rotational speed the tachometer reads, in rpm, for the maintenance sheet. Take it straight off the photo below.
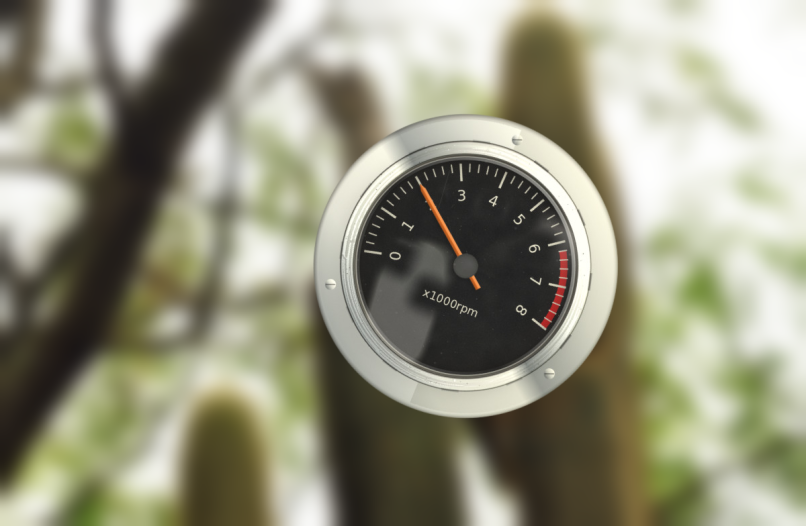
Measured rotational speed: 2000 rpm
